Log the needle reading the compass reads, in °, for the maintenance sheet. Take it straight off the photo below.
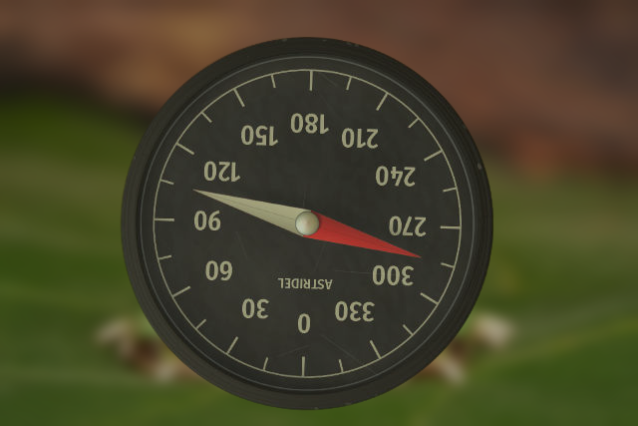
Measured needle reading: 285 °
